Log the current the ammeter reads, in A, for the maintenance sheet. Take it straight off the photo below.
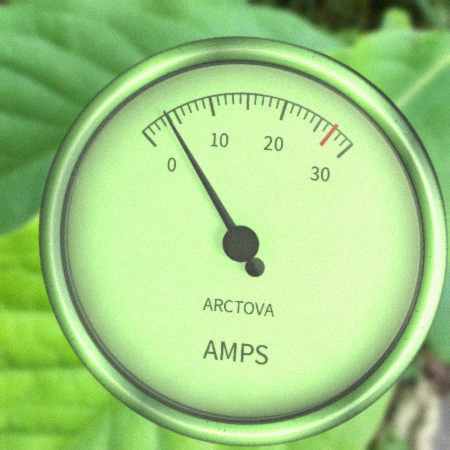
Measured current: 4 A
